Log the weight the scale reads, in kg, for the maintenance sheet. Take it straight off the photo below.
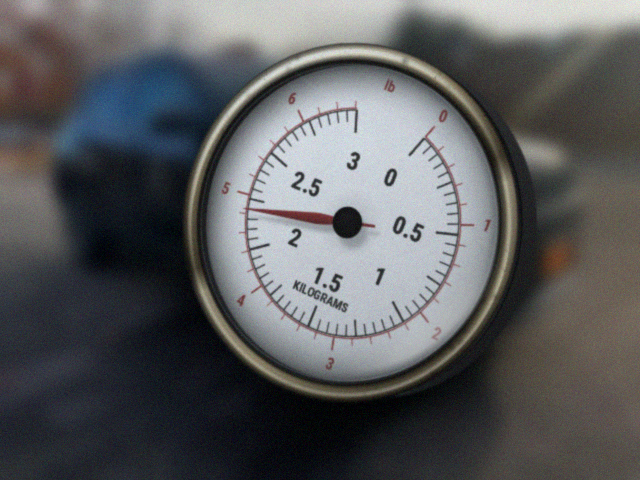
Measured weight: 2.2 kg
